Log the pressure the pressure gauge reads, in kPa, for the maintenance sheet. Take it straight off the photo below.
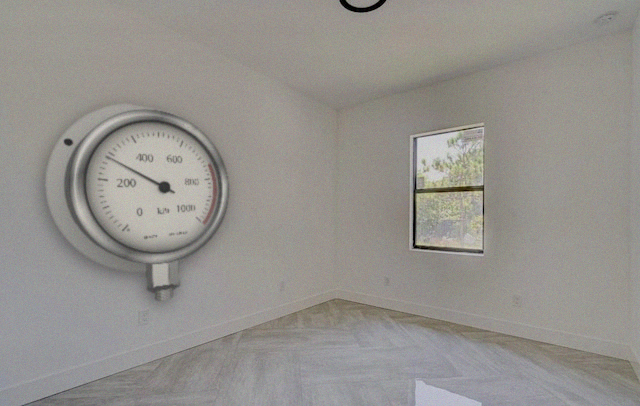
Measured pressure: 280 kPa
